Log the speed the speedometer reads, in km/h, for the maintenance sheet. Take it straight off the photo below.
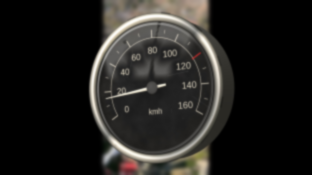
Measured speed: 15 km/h
